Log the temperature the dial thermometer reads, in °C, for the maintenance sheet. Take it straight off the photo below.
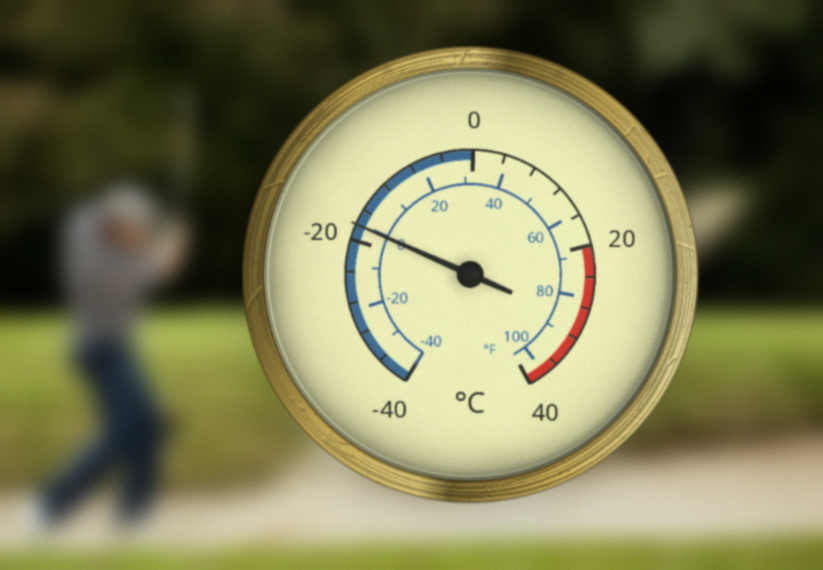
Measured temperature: -18 °C
